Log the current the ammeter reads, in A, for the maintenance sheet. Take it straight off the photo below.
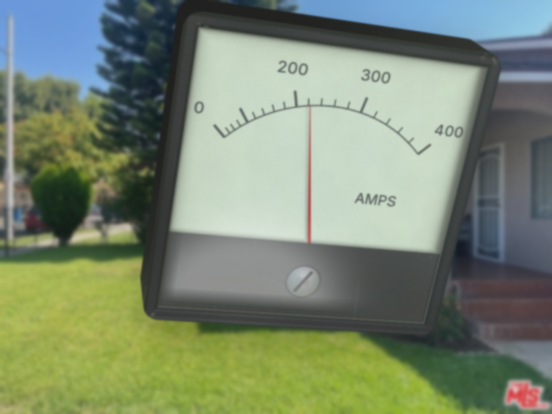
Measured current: 220 A
